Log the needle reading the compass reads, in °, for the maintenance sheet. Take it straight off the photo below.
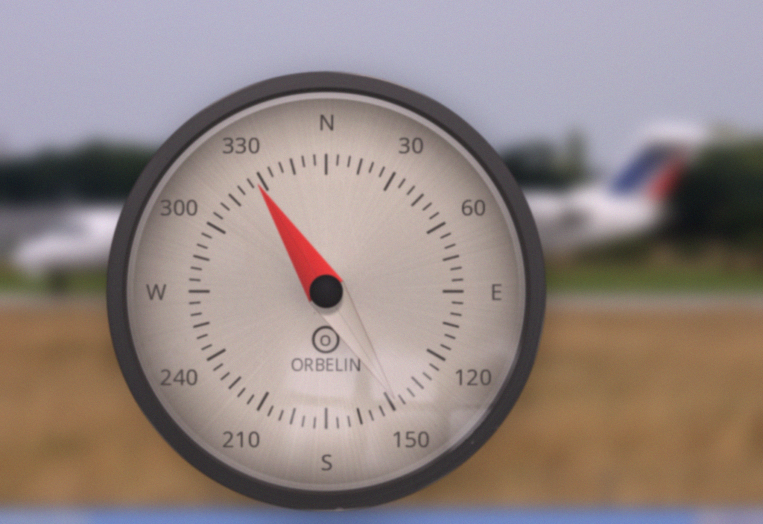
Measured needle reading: 327.5 °
